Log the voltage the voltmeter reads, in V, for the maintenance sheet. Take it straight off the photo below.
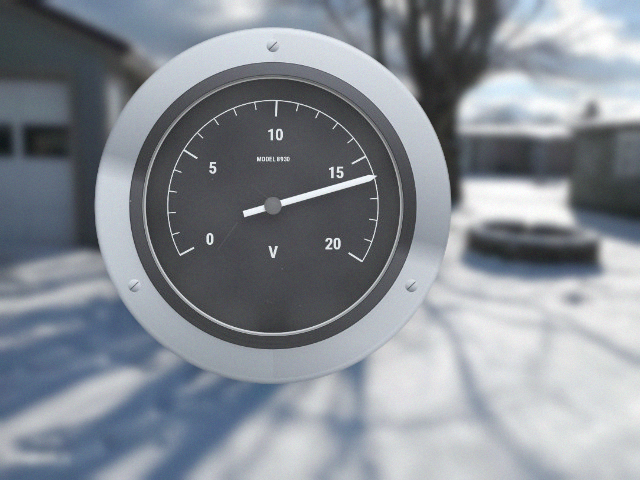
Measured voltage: 16 V
